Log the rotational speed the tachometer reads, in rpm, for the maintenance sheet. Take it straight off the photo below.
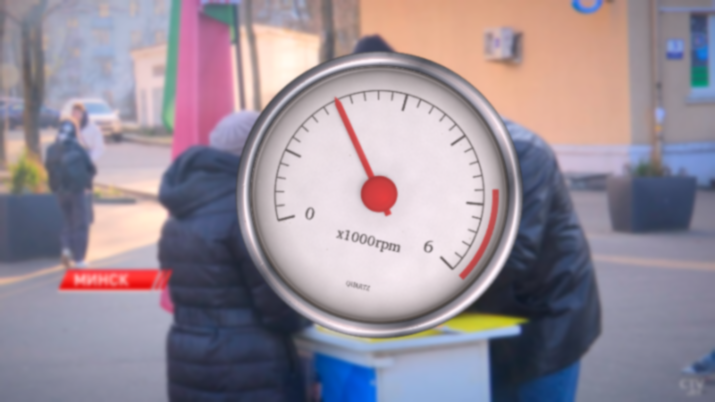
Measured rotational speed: 2000 rpm
